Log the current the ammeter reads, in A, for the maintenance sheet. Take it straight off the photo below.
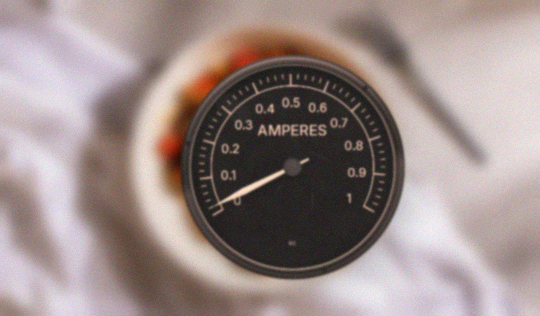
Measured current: 0.02 A
